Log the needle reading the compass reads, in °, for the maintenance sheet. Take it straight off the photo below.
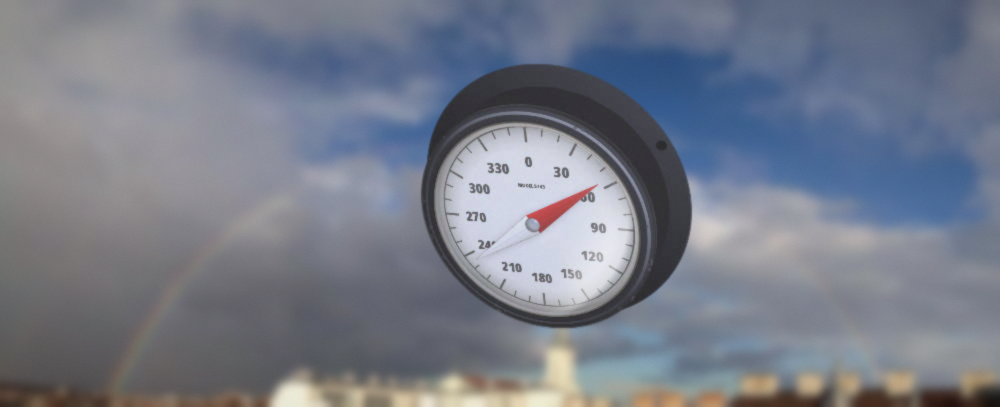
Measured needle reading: 55 °
